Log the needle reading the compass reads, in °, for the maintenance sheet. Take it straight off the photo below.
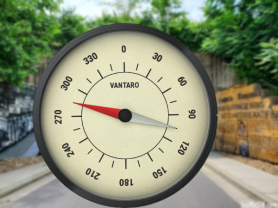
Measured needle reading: 285 °
